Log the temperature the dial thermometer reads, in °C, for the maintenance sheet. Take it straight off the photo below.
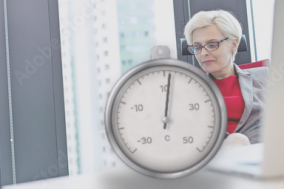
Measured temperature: 12 °C
